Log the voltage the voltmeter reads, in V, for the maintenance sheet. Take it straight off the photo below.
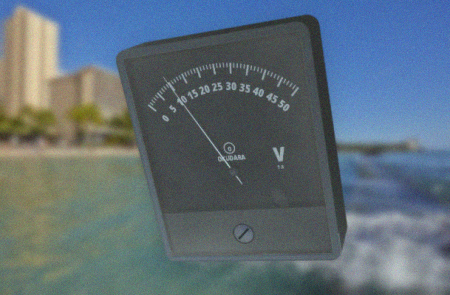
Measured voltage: 10 V
